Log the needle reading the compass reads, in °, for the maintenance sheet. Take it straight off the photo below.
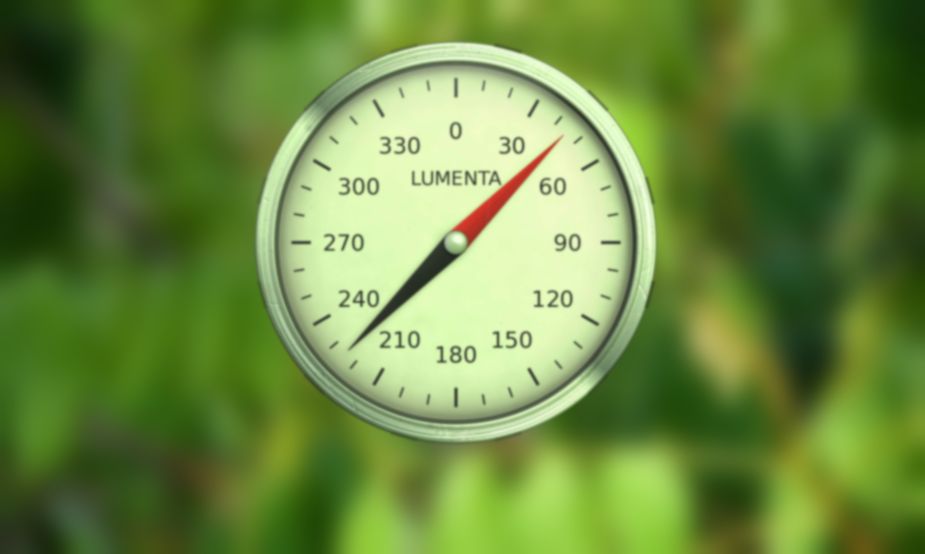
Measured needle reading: 45 °
